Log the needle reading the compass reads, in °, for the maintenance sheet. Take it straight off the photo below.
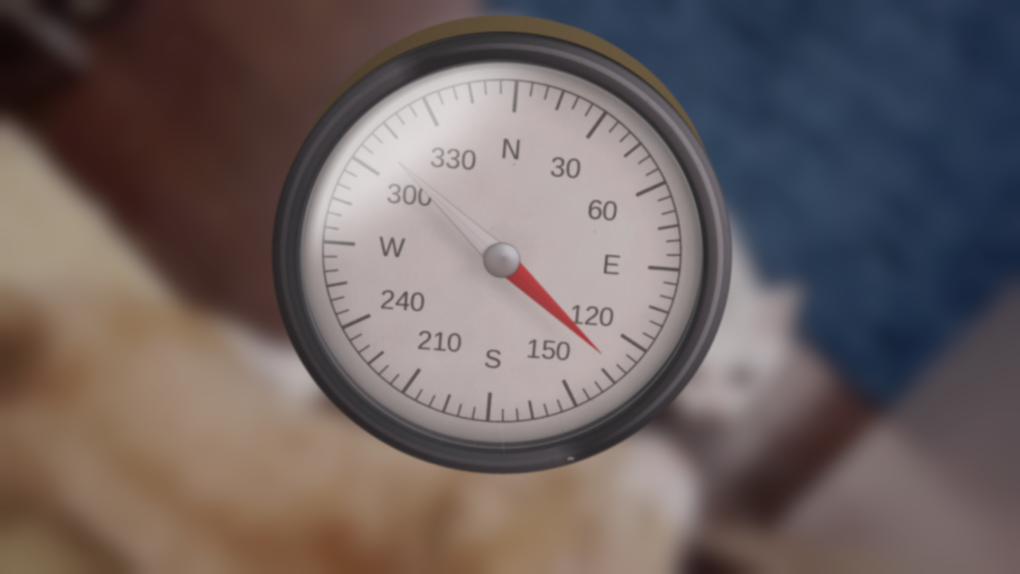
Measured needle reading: 130 °
